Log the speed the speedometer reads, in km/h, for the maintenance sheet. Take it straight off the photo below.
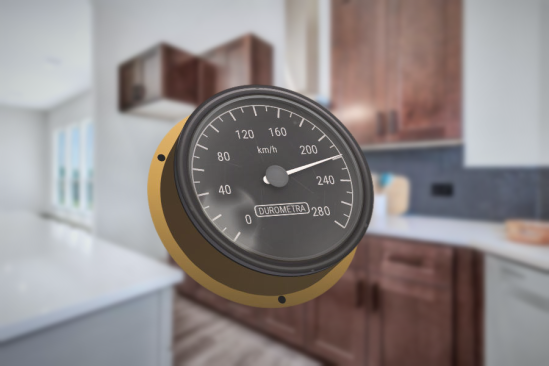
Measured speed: 220 km/h
